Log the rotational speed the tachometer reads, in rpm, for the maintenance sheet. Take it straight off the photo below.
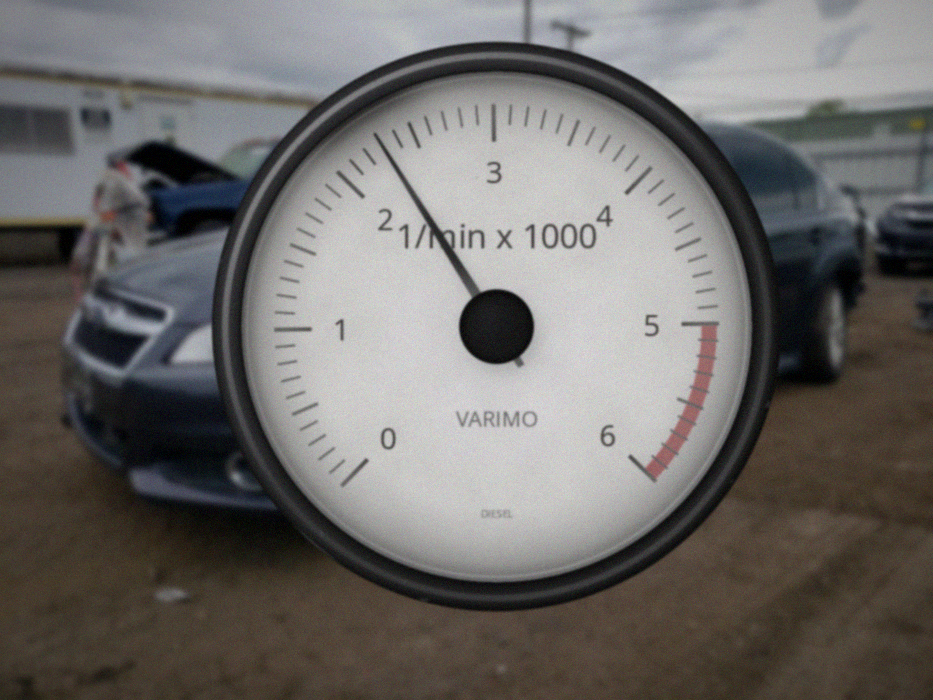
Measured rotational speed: 2300 rpm
